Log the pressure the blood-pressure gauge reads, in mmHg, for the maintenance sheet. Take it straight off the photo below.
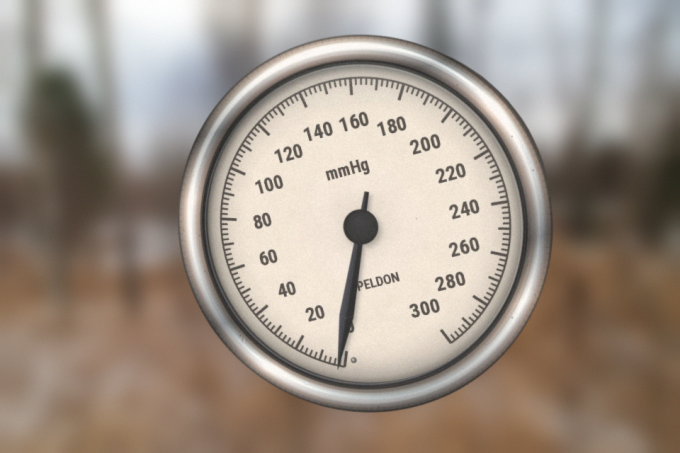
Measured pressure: 2 mmHg
